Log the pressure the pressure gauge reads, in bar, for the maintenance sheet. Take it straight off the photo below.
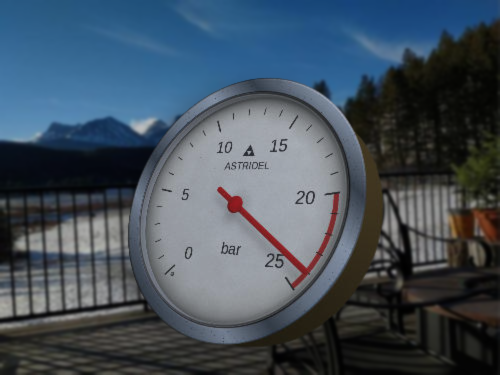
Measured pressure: 24 bar
